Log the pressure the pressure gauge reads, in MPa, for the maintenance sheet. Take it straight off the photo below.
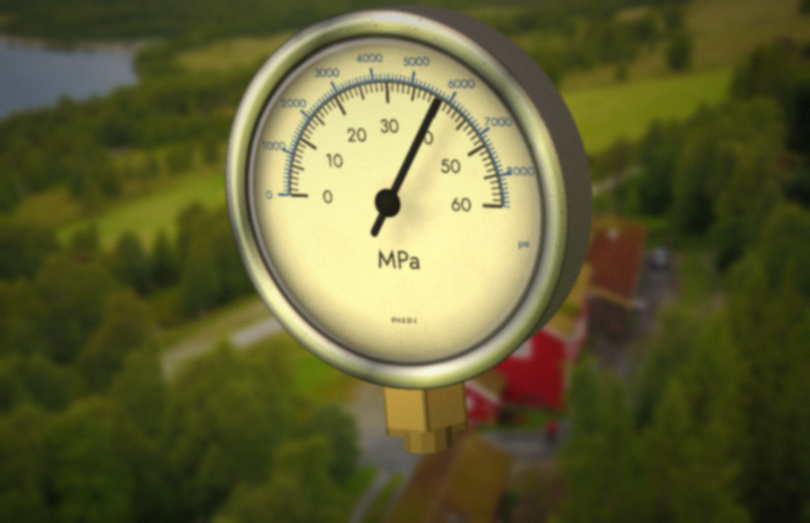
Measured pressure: 40 MPa
